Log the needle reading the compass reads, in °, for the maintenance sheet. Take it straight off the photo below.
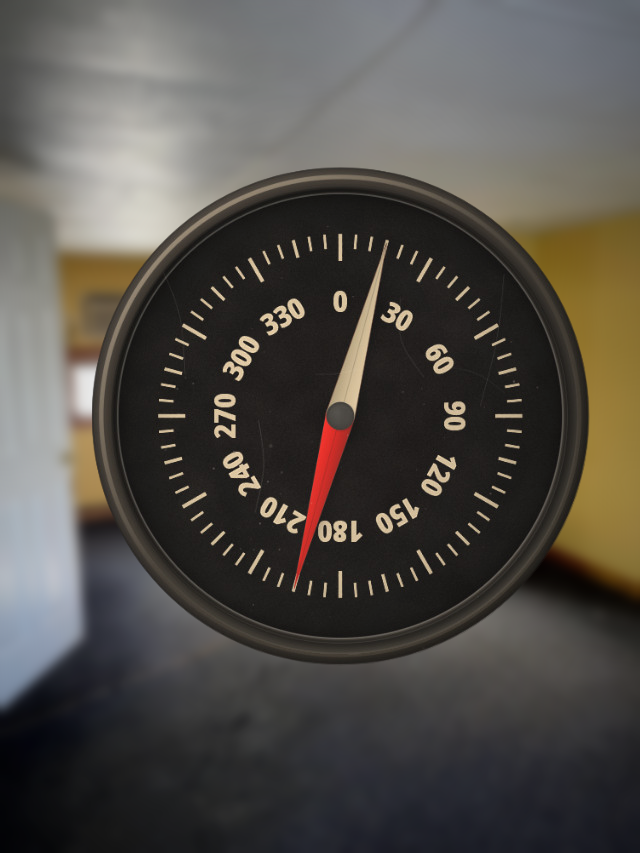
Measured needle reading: 195 °
